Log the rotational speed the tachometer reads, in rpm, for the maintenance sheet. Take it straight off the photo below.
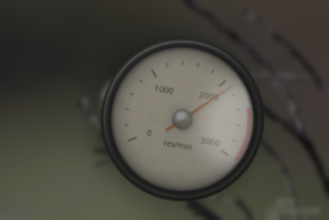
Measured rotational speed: 2100 rpm
